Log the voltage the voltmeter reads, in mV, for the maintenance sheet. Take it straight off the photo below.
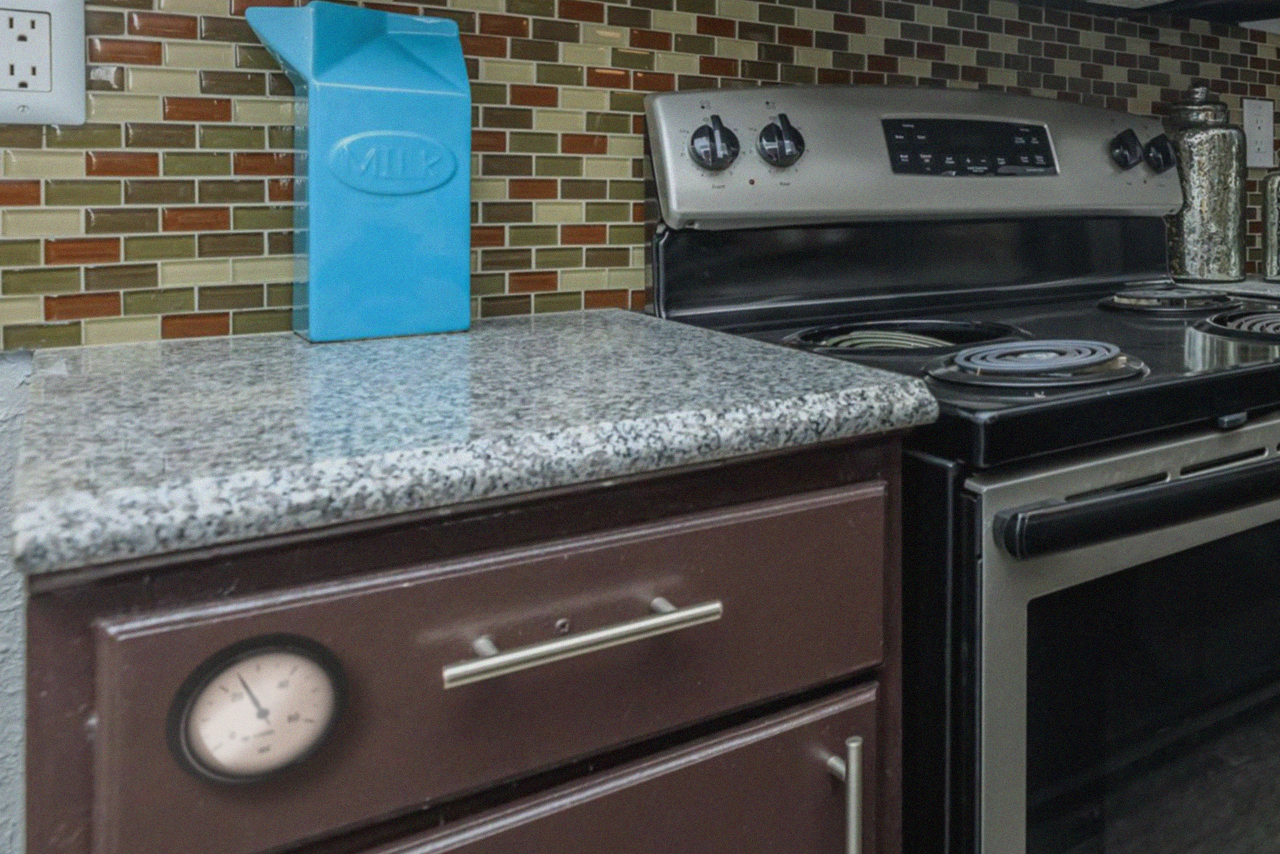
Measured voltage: 25 mV
